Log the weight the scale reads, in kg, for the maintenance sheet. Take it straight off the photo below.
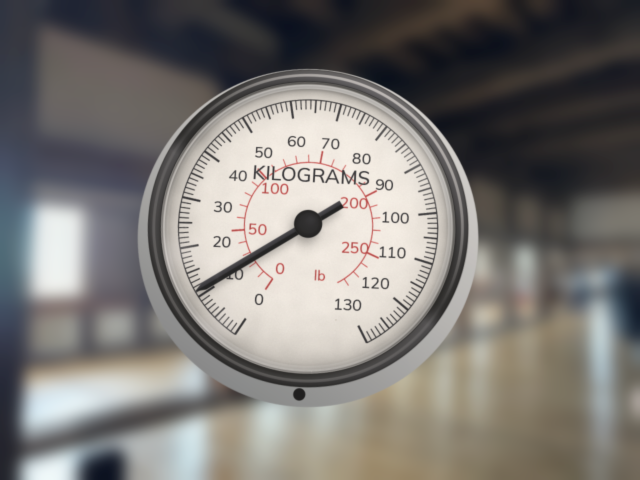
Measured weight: 11 kg
